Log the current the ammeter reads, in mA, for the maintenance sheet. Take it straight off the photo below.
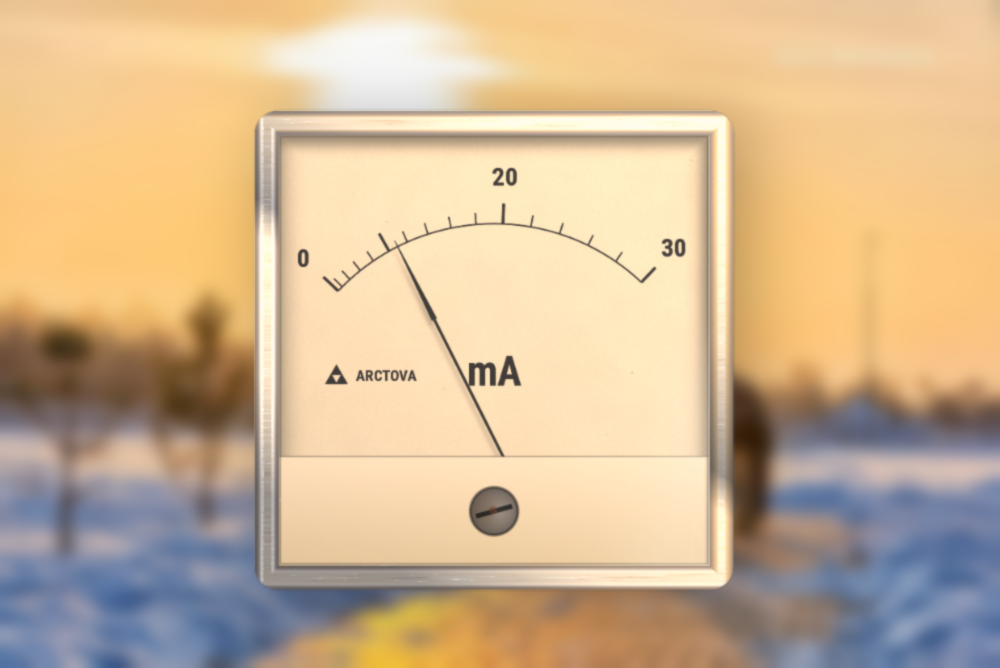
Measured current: 11 mA
